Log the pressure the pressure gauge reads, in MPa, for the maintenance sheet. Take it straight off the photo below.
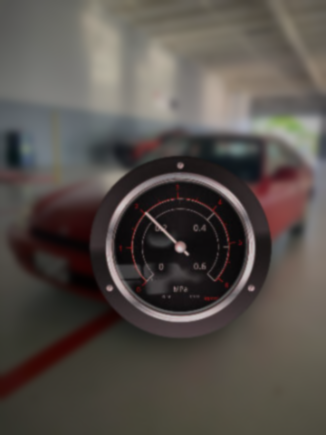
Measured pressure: 0.2 MPa
